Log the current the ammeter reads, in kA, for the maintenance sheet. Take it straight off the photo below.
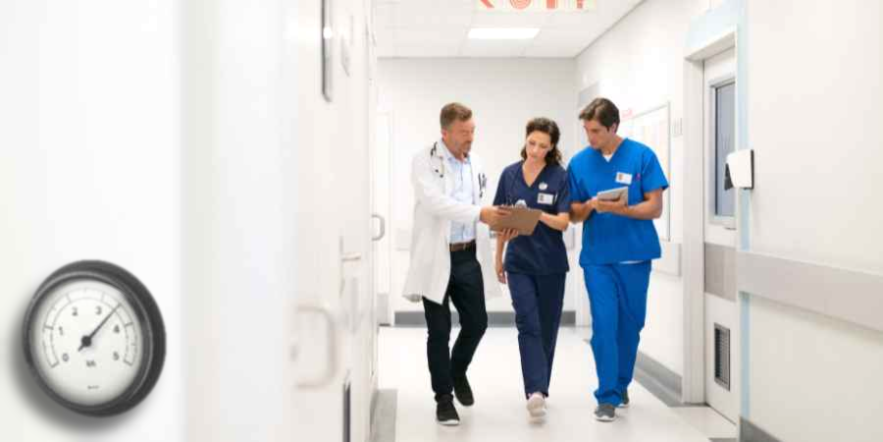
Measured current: 3.5 kA
